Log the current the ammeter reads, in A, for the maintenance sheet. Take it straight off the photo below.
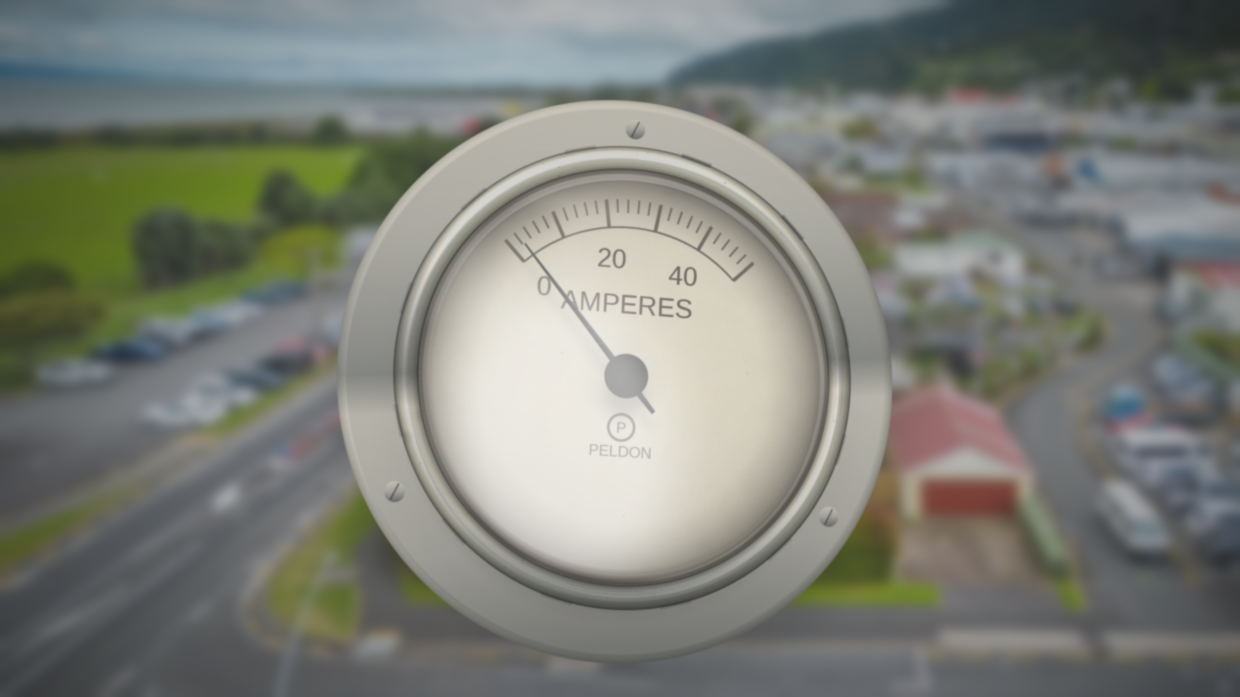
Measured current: 2 A
